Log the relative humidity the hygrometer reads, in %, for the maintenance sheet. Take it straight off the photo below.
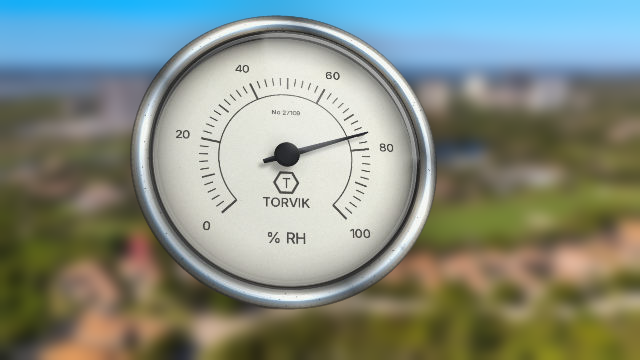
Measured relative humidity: 76 %
